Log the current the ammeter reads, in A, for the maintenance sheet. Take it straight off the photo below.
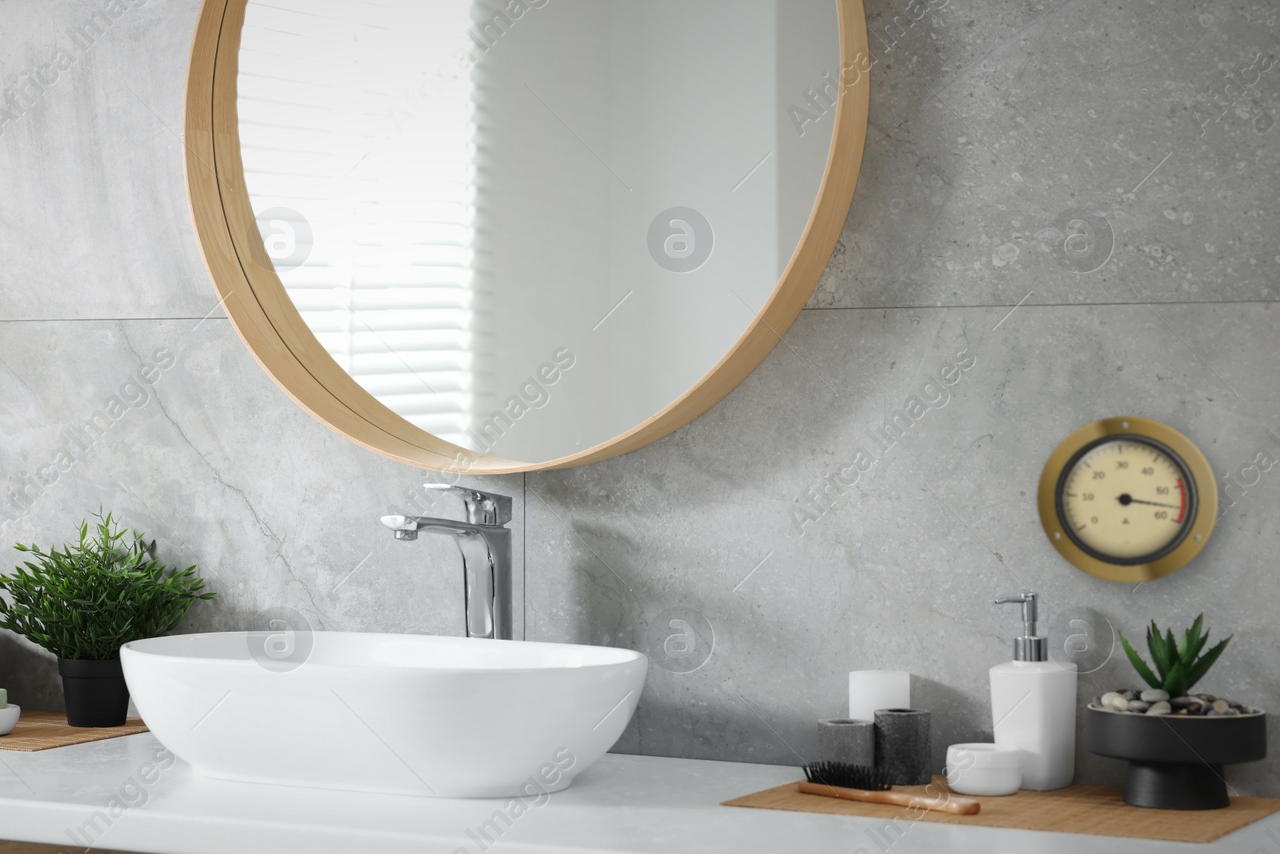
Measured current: 56 A
